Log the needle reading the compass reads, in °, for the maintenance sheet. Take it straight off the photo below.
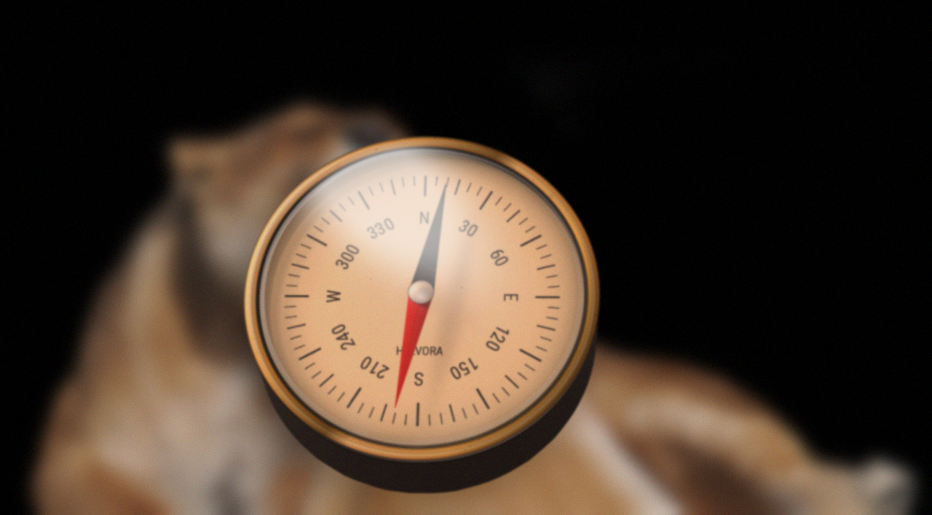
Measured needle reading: 190 °
